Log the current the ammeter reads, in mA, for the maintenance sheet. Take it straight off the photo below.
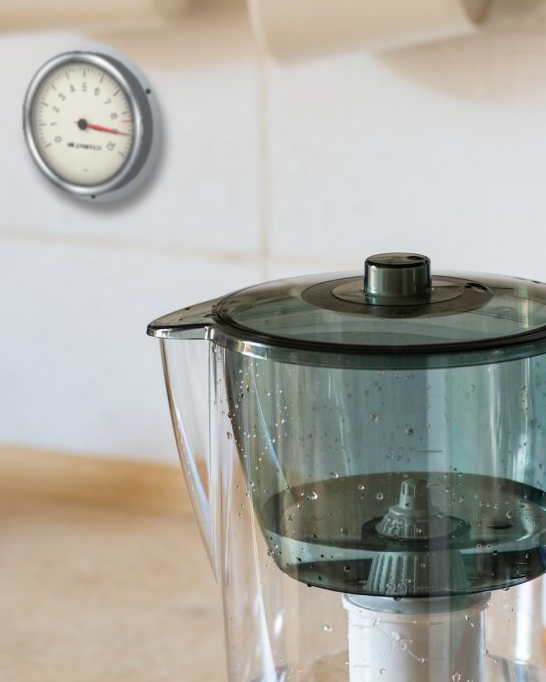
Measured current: 9 mA
